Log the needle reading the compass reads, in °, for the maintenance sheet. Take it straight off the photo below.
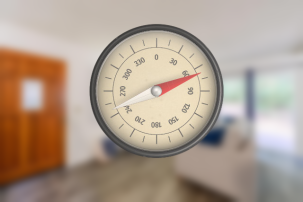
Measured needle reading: 67.5 °
